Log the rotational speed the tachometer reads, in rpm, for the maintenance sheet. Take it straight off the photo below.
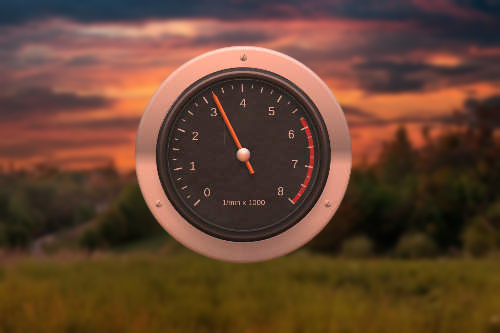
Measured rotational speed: 3250 rpm
